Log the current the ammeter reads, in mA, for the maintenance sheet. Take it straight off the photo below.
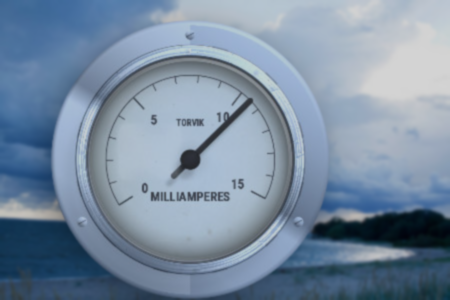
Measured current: 10.5 mA
